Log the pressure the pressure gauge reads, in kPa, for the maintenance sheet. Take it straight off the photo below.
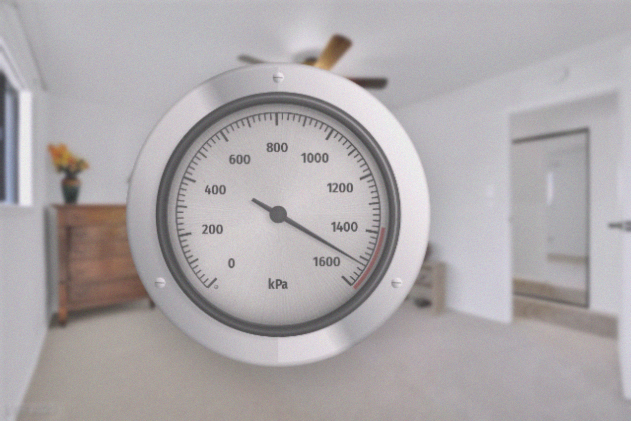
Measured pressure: 1520 kPa
